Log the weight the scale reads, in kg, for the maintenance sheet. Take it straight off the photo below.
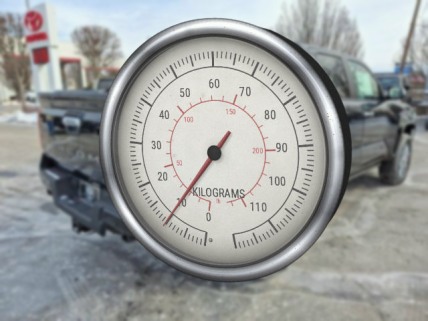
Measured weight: 10 kg
